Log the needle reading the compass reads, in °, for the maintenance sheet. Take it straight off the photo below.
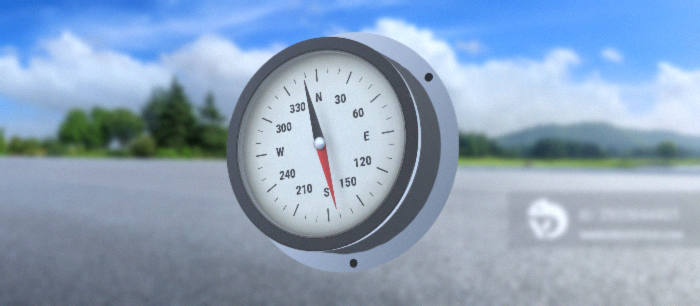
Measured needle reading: 170 °
